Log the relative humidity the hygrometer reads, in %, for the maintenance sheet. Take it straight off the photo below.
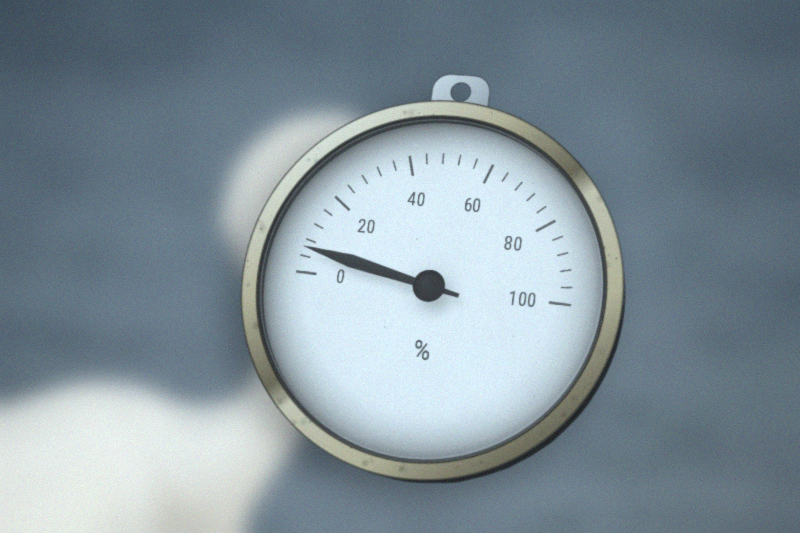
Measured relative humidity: 6 %
